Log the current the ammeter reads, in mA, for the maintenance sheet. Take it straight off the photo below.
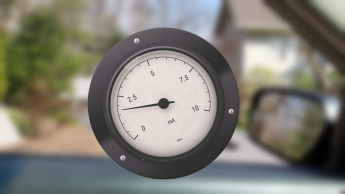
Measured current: 1.75 mA
